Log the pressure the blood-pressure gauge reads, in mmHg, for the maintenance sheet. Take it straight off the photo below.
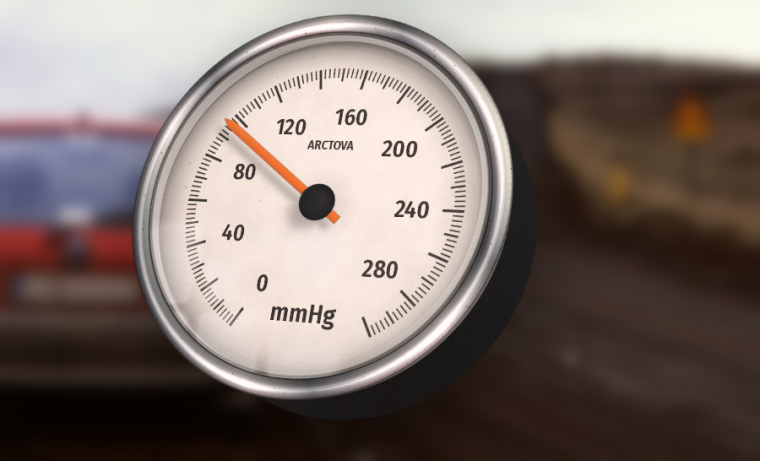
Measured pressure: 96 mmHg
